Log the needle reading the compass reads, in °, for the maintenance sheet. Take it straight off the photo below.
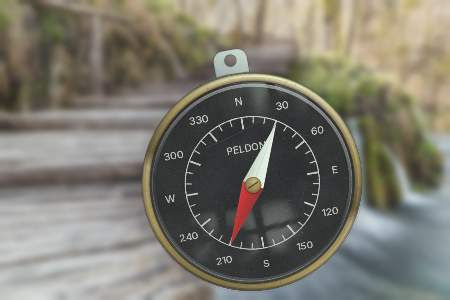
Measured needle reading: 210 °
